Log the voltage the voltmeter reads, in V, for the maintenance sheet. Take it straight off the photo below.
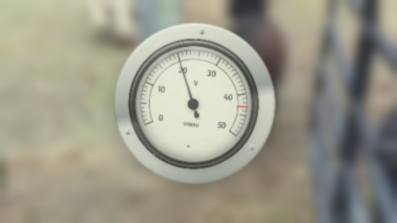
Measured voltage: 20 V
